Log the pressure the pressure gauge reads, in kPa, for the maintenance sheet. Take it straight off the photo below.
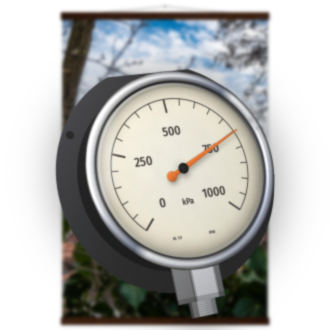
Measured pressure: 750 kPa
